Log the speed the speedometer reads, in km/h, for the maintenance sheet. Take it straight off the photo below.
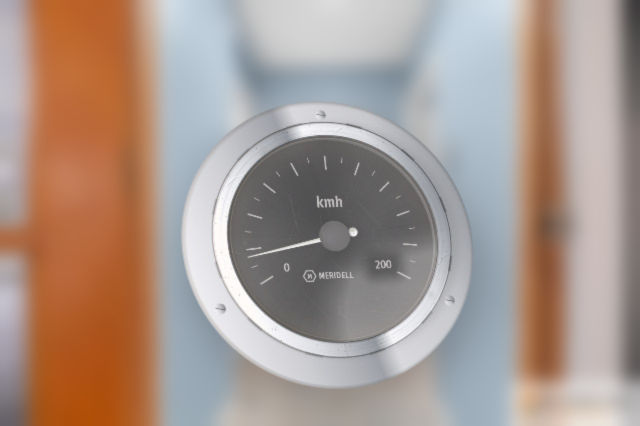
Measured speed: 15 km/h
